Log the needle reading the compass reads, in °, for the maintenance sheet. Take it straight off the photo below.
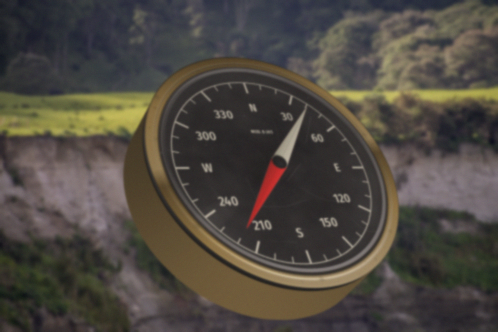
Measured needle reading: 220 °
